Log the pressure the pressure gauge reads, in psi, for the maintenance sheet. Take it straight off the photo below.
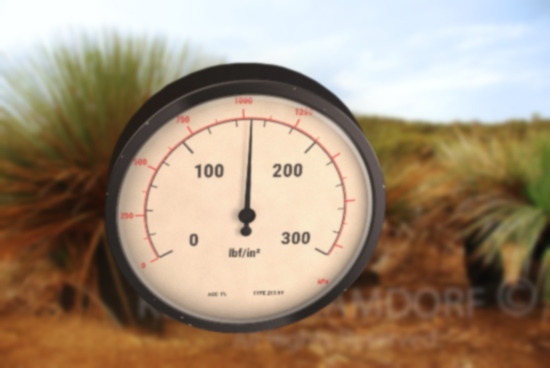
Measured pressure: 150 psi
